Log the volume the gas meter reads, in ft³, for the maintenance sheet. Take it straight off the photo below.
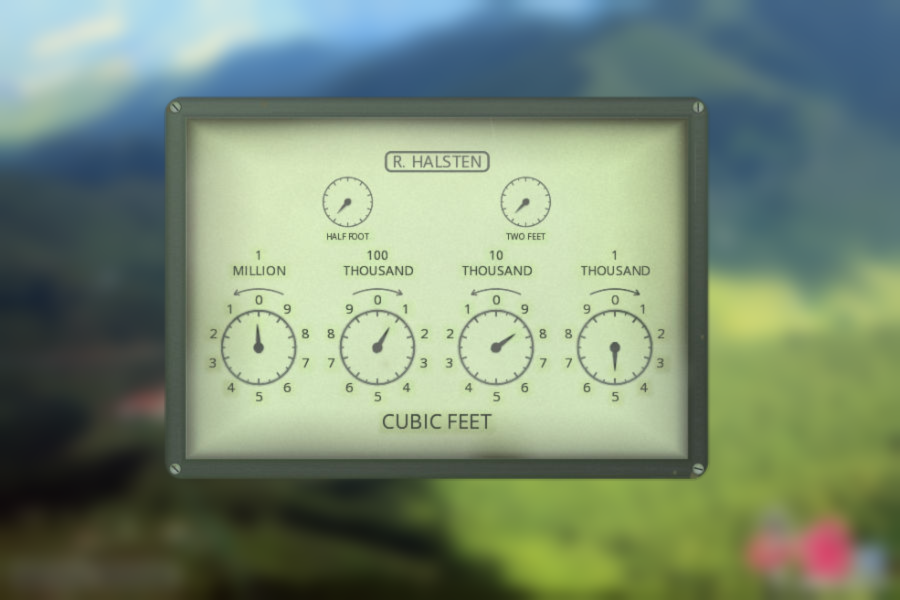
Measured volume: 8500 ft³
